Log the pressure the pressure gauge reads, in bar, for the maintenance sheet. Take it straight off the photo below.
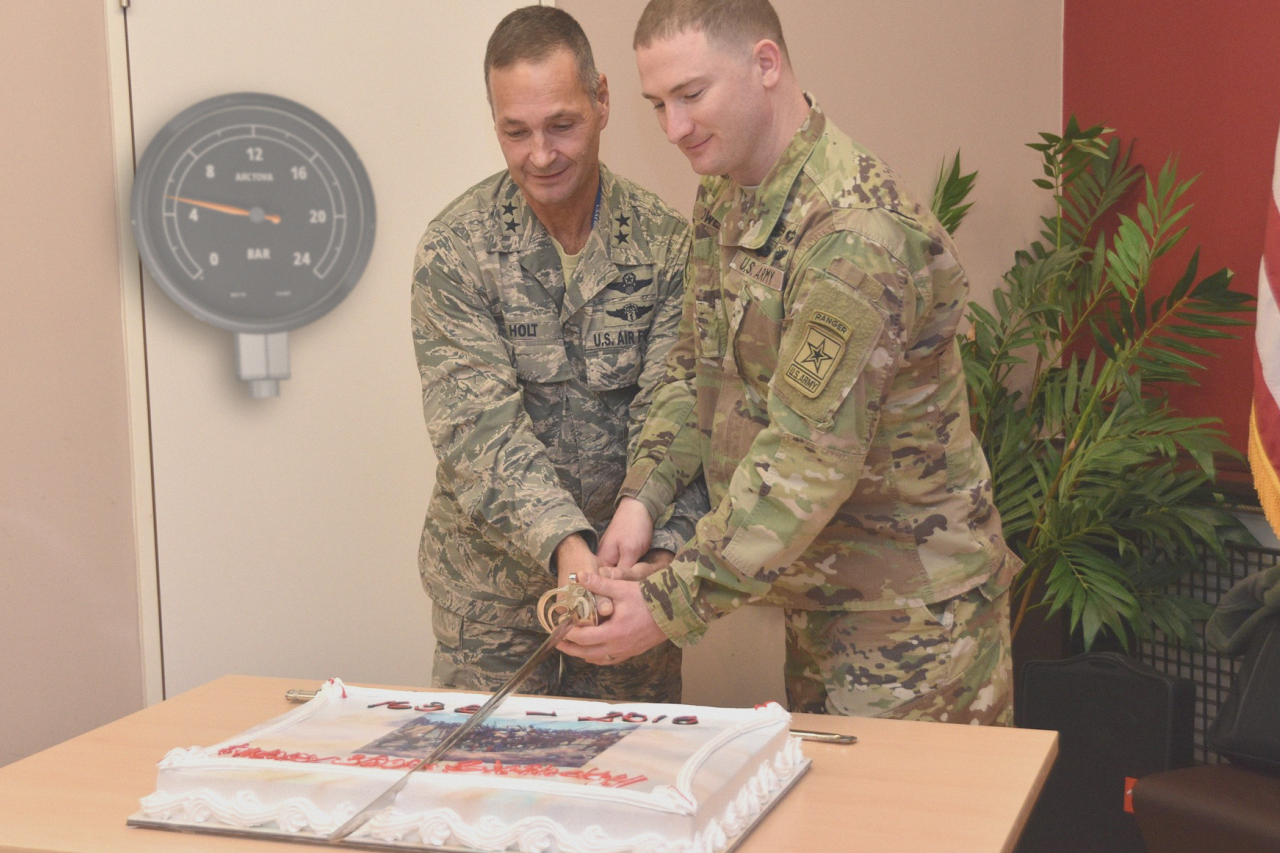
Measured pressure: 5 bar
